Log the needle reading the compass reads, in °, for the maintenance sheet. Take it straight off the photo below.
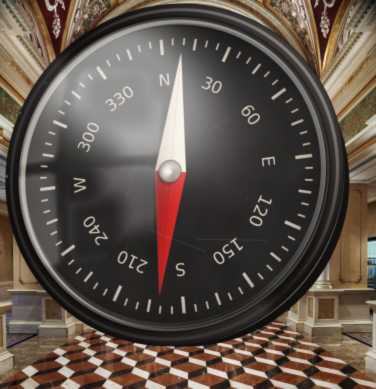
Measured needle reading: 190 °
